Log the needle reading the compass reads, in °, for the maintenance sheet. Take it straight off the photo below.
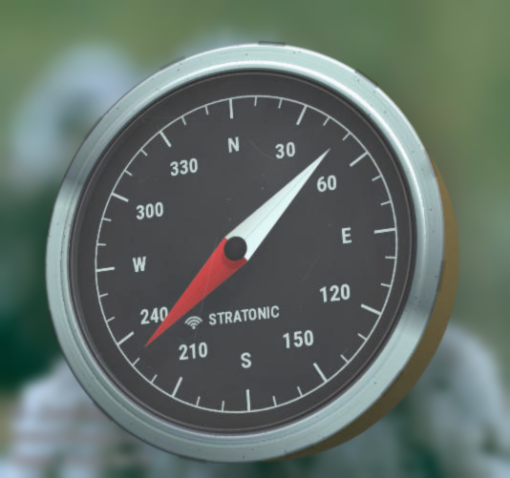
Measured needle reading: 230 °
